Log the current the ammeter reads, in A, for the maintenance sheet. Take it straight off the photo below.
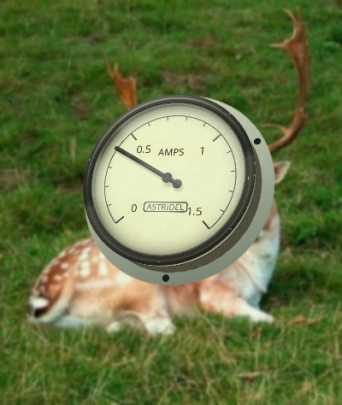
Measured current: 0.4 A
